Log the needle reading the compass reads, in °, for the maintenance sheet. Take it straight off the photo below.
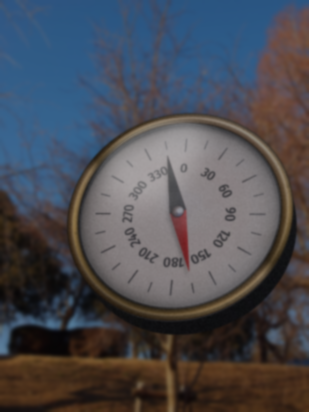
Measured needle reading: 165 °
